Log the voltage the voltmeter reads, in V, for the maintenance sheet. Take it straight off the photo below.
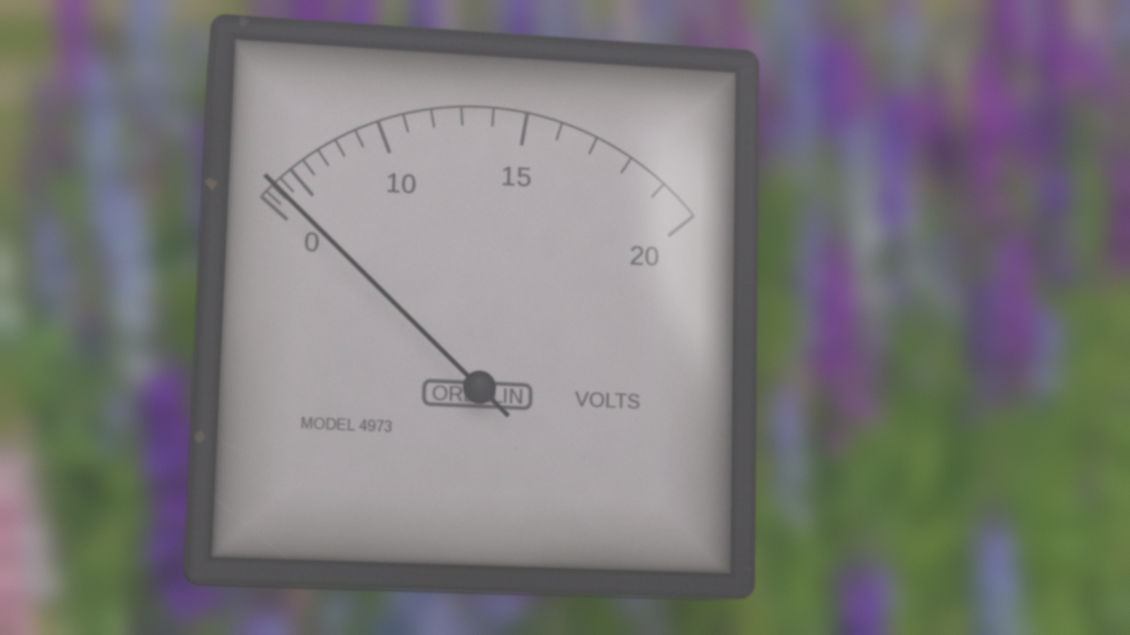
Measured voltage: 3 V
